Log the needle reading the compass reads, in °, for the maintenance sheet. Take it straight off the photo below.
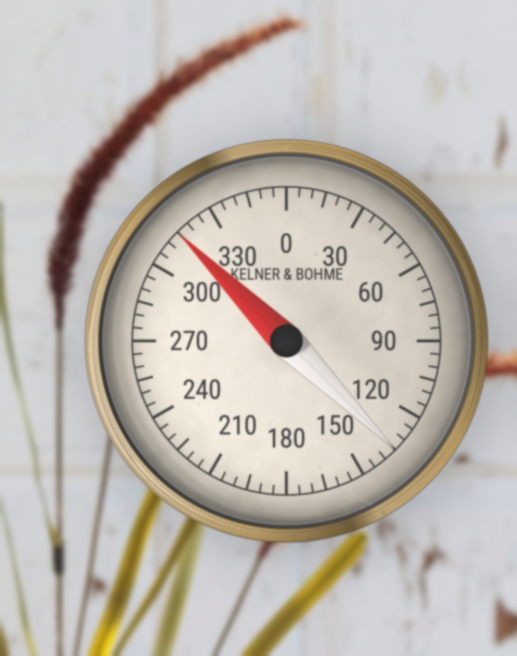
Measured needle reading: 315 °
